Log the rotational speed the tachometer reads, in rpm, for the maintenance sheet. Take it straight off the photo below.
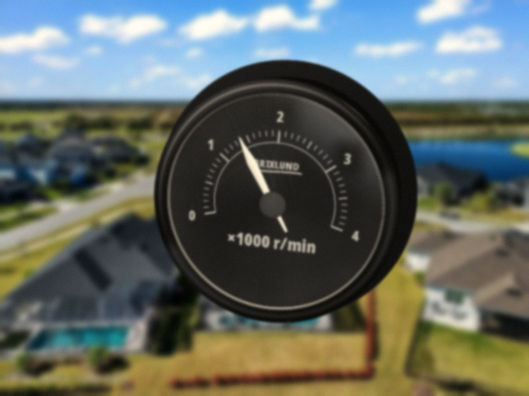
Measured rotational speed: 1400 rpm
